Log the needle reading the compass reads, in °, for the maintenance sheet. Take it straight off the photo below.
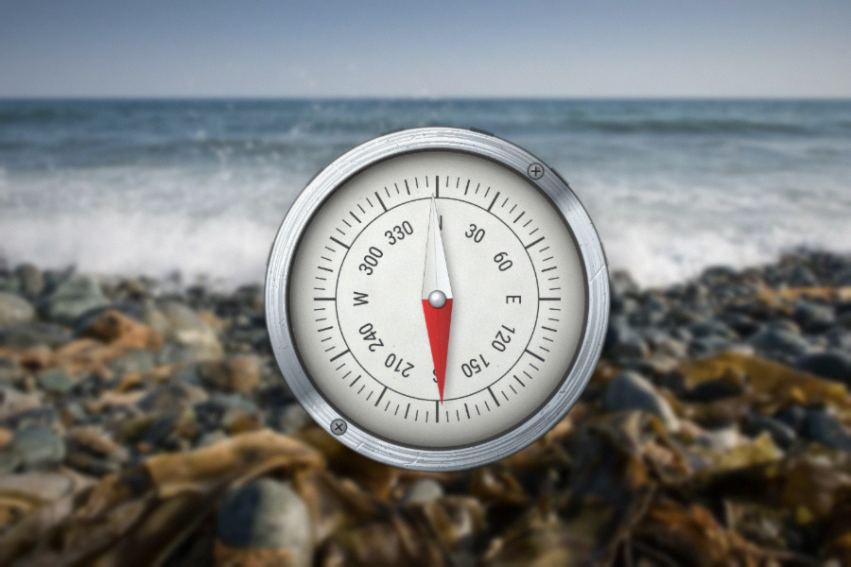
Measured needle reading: 177.5 °
